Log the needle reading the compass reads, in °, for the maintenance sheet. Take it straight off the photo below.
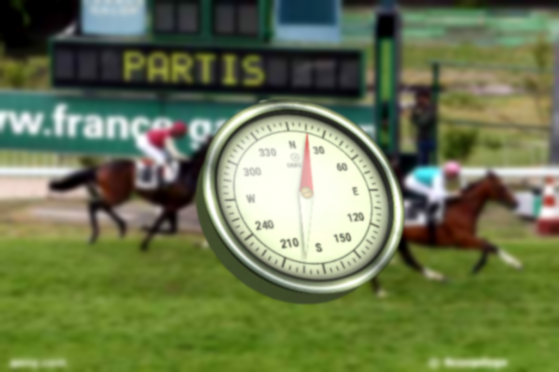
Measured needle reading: 15 °
